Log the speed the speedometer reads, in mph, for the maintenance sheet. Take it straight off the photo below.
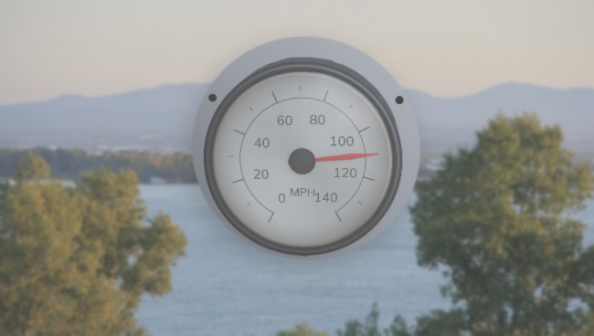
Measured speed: 110 mph
